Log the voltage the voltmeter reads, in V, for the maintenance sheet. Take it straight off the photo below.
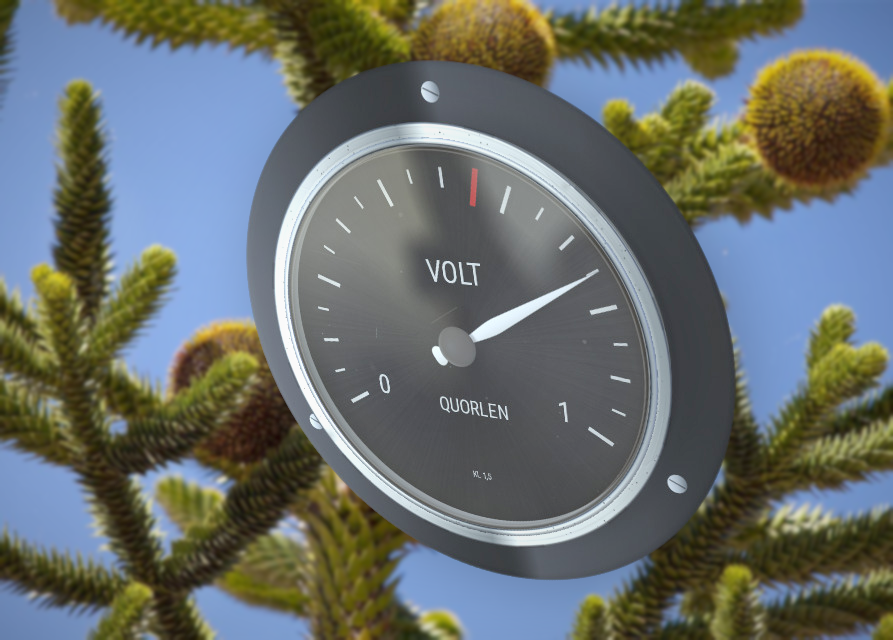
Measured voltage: 0.75 V
